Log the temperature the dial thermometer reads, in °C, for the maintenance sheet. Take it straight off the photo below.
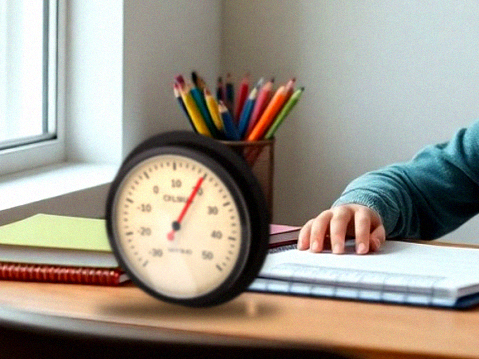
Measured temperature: 20 °C
